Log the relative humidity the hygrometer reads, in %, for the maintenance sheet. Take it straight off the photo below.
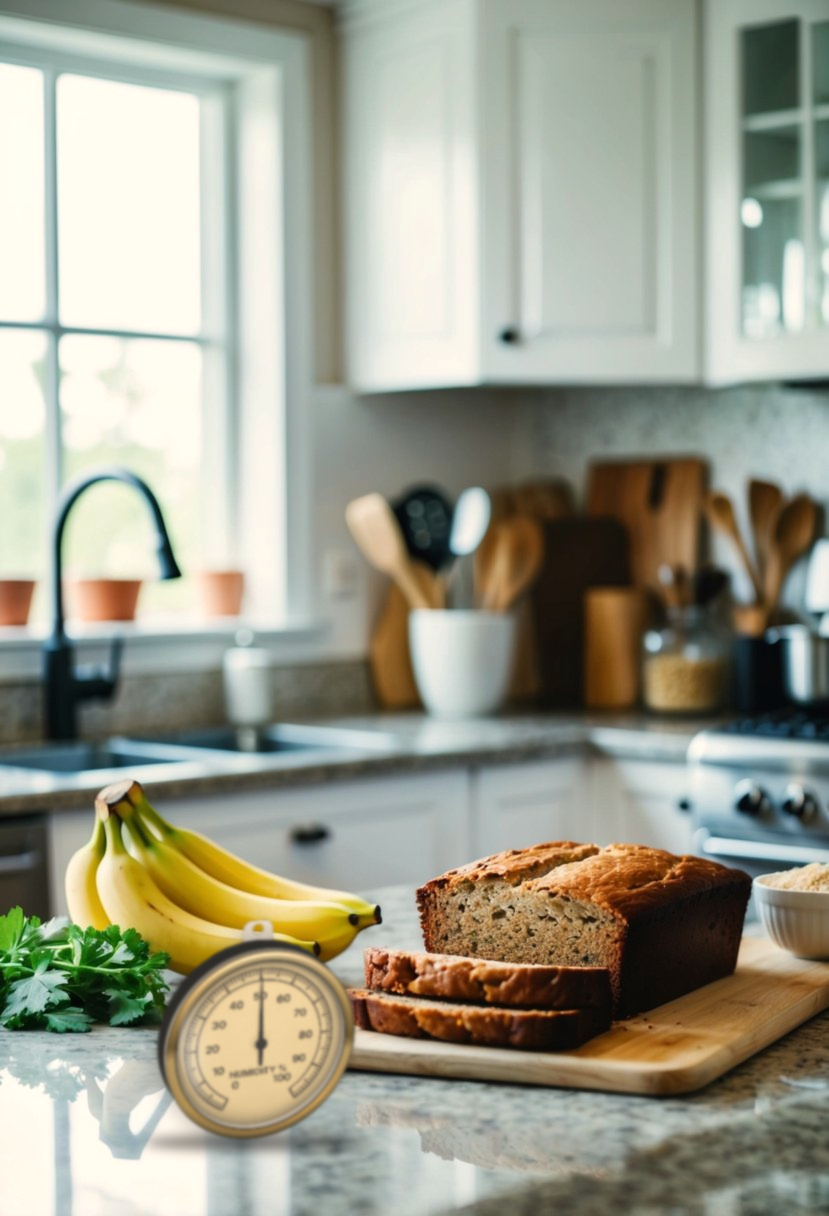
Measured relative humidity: 50 %
